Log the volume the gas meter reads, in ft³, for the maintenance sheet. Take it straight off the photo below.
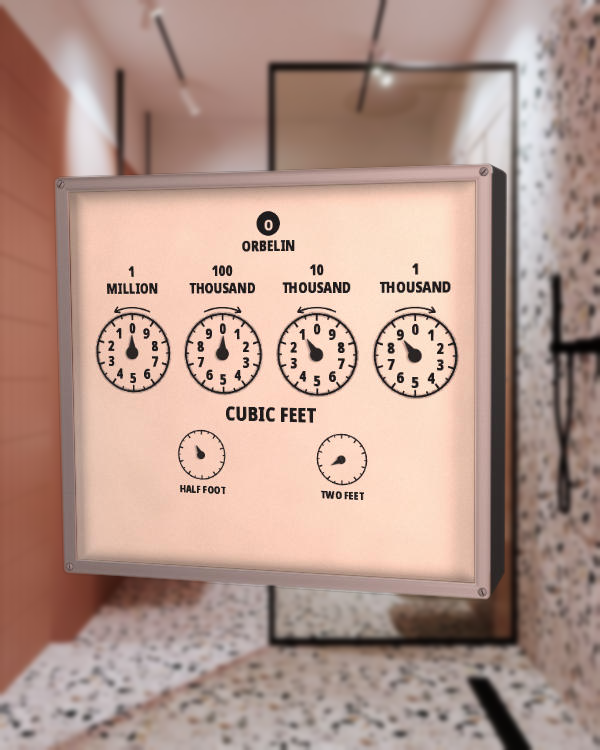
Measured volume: 900 ft³
